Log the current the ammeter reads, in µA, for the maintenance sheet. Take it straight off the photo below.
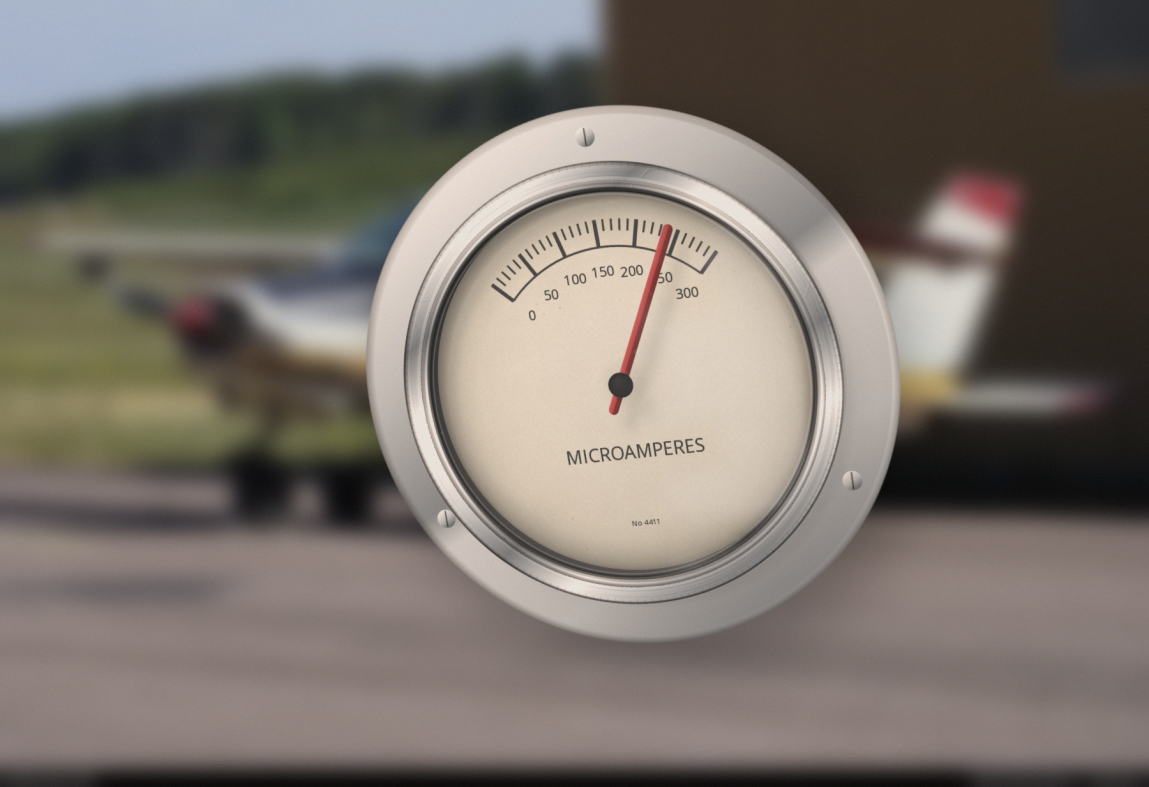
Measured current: 240 µA
